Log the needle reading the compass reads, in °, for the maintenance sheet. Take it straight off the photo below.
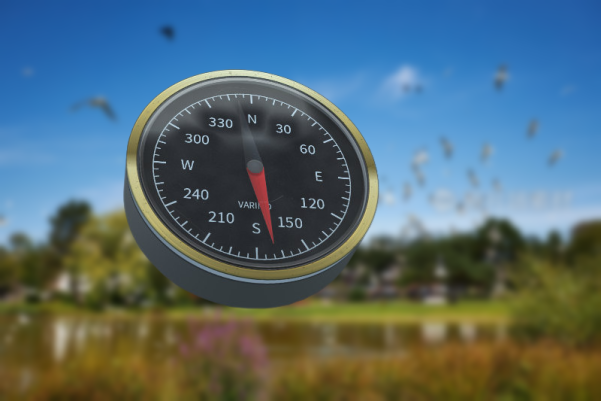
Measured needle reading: 170 °
